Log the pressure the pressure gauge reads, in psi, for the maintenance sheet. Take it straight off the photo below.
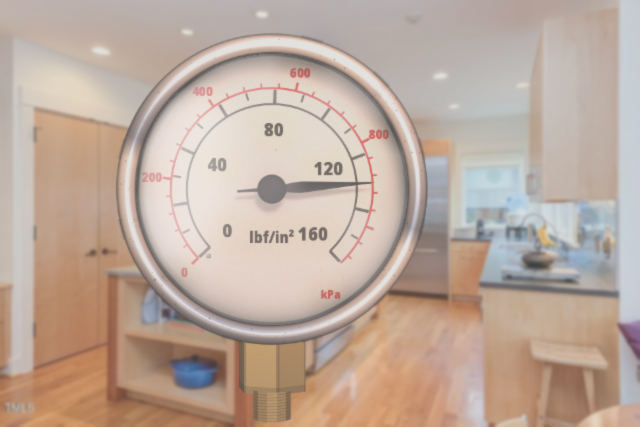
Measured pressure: 130 psi
